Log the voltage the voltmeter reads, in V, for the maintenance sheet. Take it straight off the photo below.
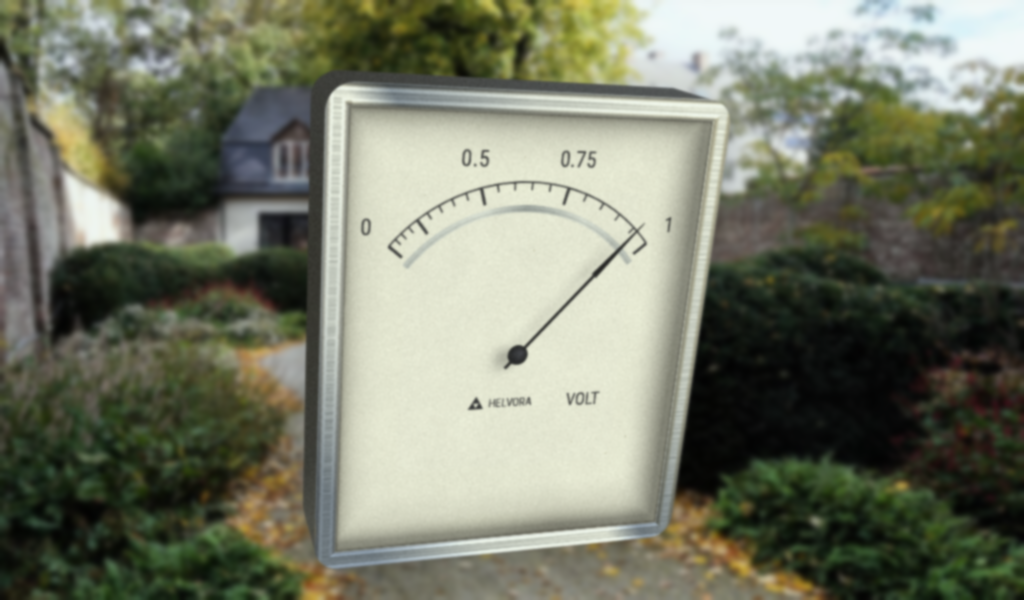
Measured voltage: 0.95 V
